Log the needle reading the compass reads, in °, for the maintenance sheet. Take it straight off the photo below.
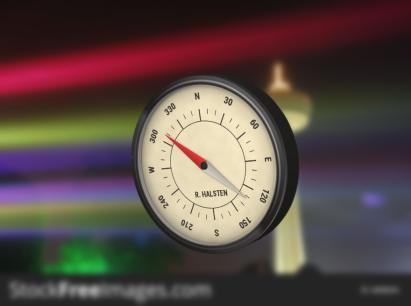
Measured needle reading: 310 °
